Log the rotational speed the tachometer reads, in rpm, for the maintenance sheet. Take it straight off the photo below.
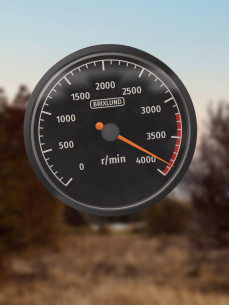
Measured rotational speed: 3850 rpm
